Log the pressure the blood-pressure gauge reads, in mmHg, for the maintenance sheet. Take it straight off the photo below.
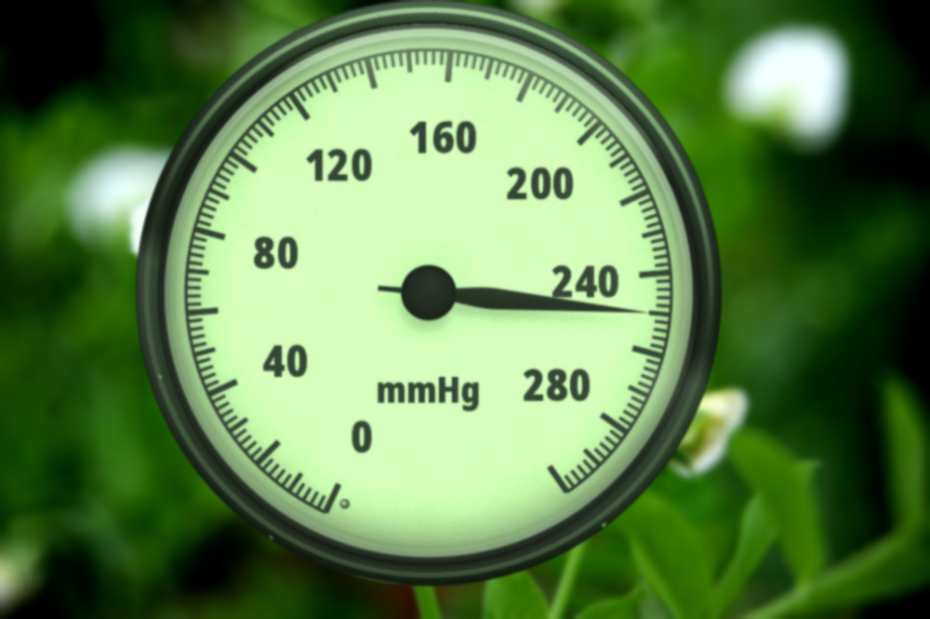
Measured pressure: 250 mmHg
